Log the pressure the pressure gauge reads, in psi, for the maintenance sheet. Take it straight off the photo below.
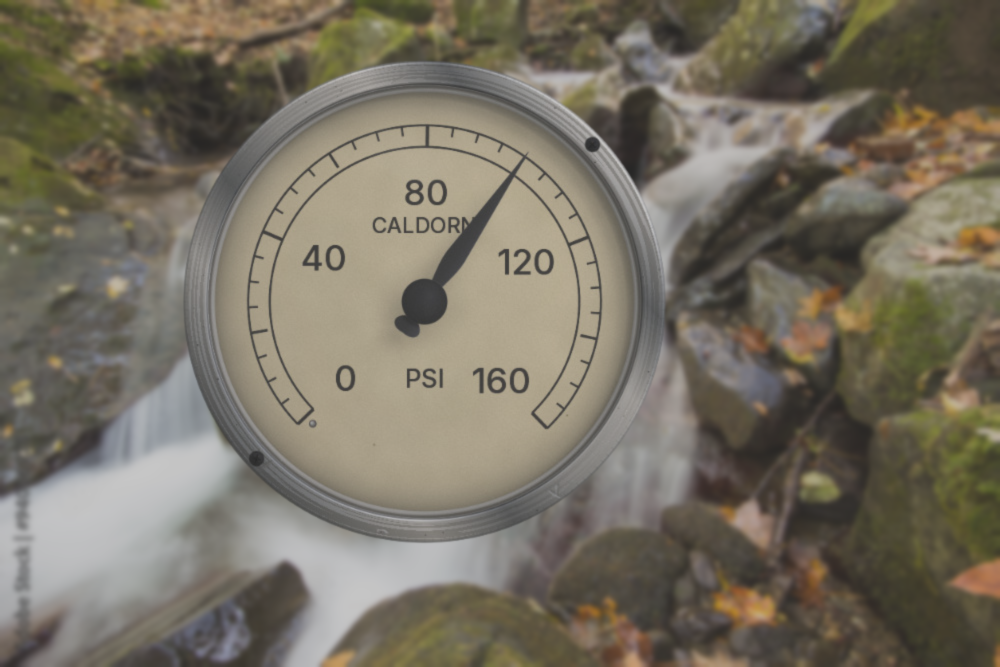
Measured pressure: 100 psi
